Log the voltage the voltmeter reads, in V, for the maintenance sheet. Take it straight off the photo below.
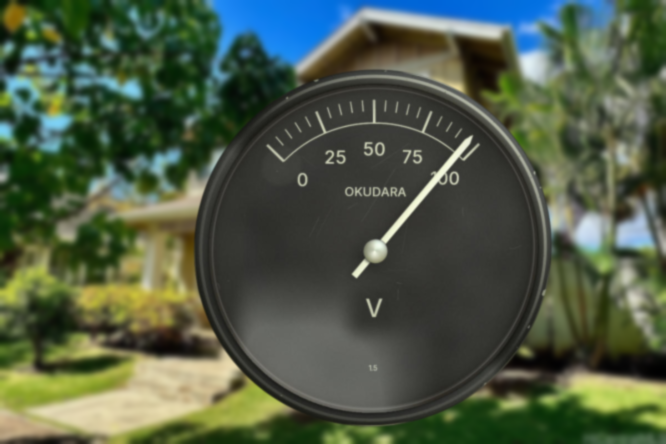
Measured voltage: 95 V
